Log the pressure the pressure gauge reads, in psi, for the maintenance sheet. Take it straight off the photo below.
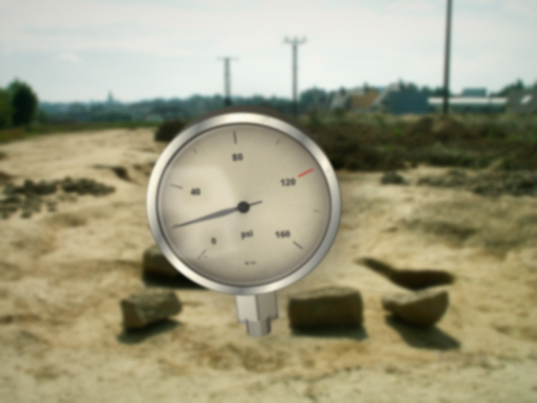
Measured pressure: 20 psi
